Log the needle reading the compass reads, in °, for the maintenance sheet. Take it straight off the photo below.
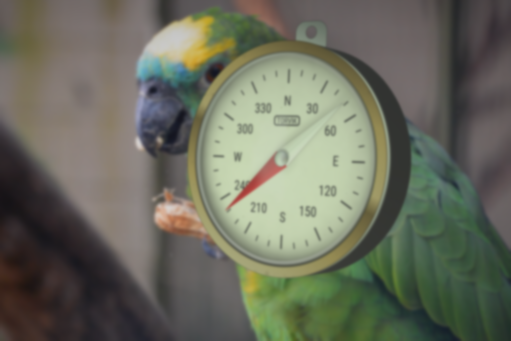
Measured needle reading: 230 °
